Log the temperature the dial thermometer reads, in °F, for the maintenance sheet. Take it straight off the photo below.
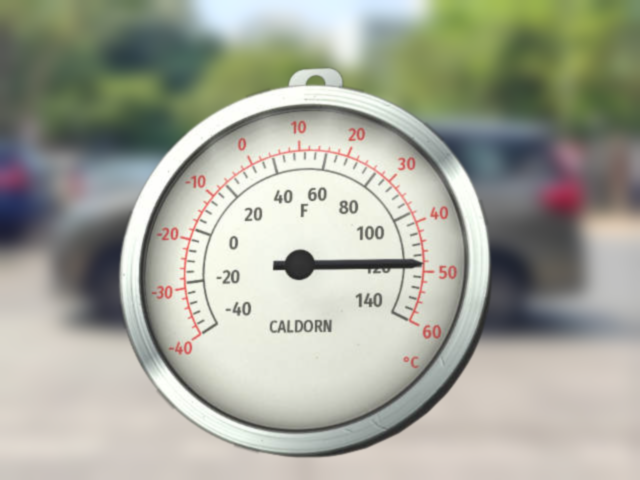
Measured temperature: 120 °F
